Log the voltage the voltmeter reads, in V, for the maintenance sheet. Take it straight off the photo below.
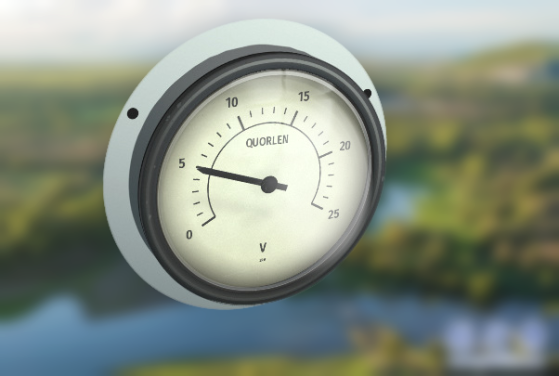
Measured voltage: 5 V
